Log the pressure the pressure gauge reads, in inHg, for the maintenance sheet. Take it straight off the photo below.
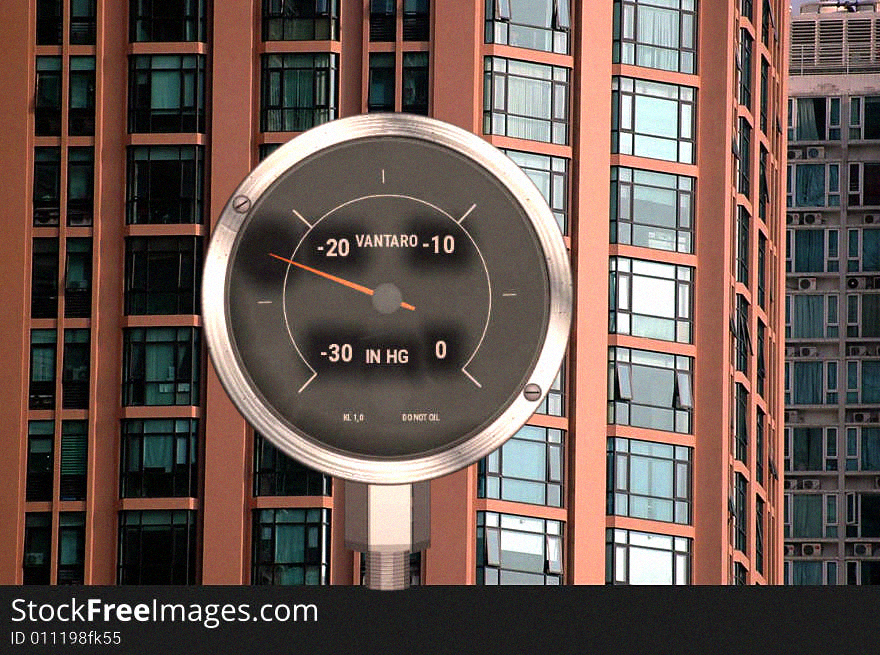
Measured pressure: -22.5 inHg
